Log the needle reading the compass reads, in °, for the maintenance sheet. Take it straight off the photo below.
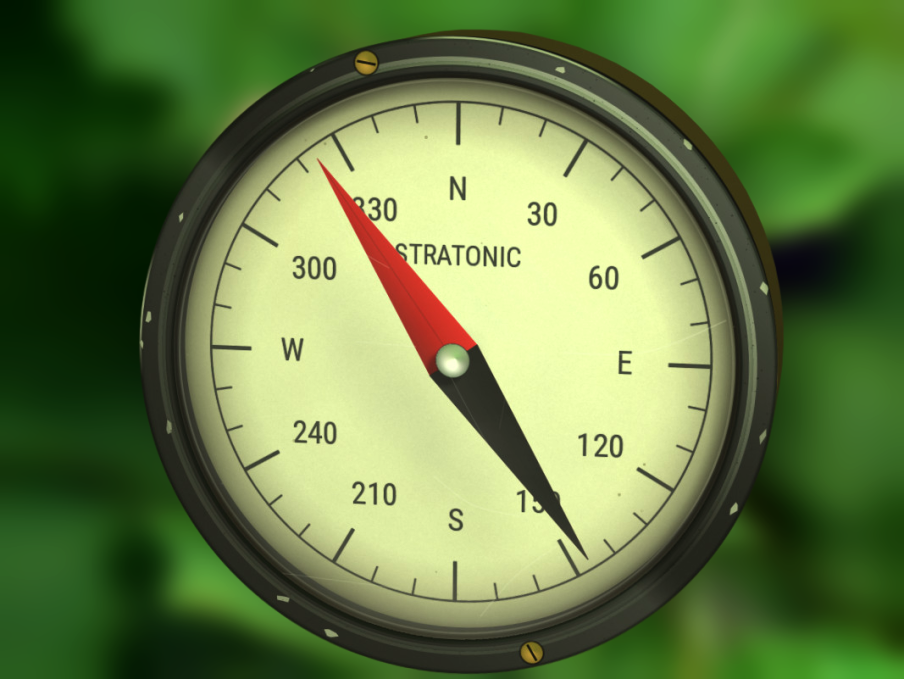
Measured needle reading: 325 °
